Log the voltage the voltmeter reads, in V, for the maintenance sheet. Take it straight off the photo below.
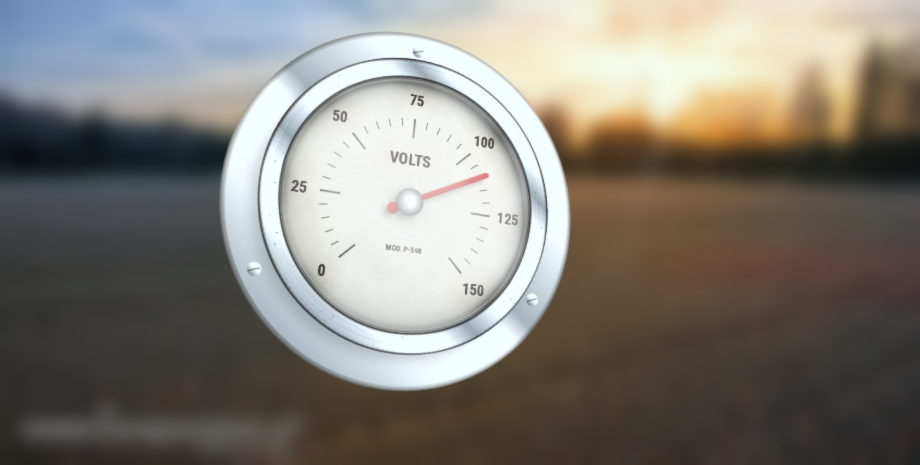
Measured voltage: 110 V
